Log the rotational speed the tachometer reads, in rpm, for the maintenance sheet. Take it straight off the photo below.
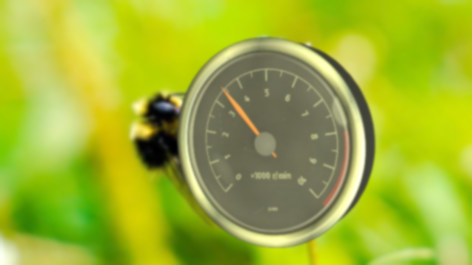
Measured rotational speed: 3500 rpm
